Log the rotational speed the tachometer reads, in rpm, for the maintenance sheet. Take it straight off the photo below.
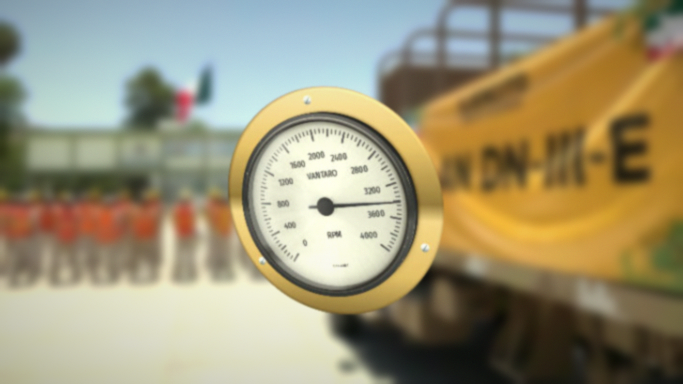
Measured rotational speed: 3400 rpm
